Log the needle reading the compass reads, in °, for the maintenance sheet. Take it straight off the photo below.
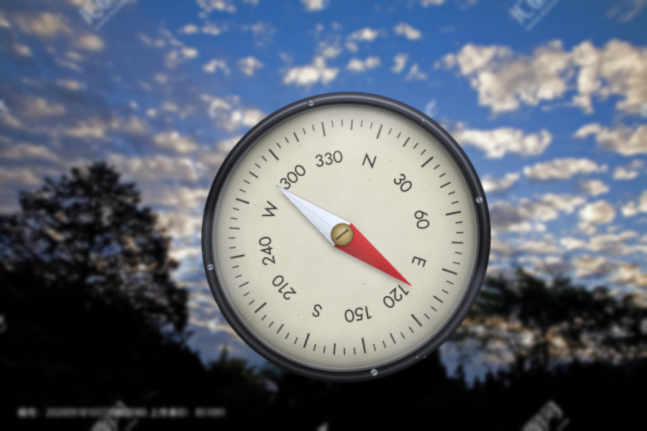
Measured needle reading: 107.5 °
